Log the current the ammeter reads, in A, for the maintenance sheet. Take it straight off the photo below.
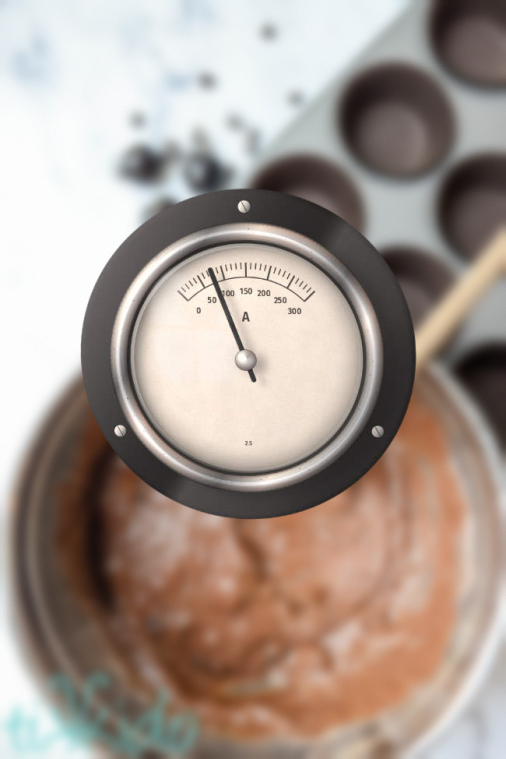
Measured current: 80 A
